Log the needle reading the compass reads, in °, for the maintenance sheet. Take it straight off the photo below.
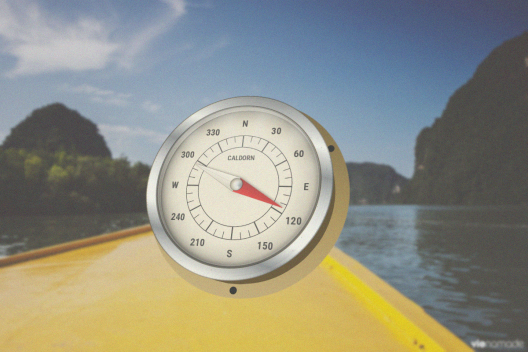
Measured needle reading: 115 °
